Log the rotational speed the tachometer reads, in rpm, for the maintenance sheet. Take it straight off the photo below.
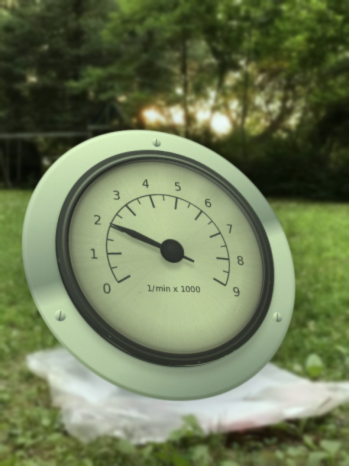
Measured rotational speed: 2000 rpm
